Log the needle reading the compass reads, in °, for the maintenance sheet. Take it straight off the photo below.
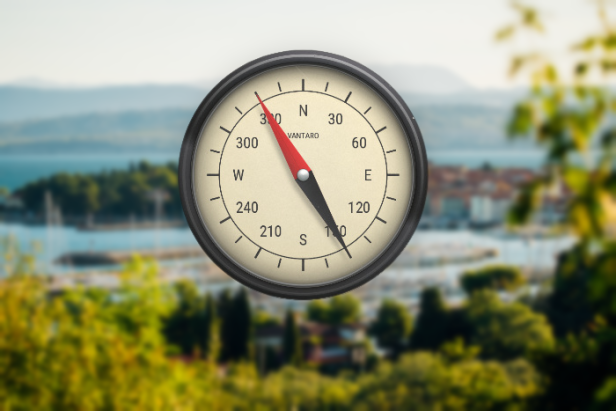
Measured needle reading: 330 °
